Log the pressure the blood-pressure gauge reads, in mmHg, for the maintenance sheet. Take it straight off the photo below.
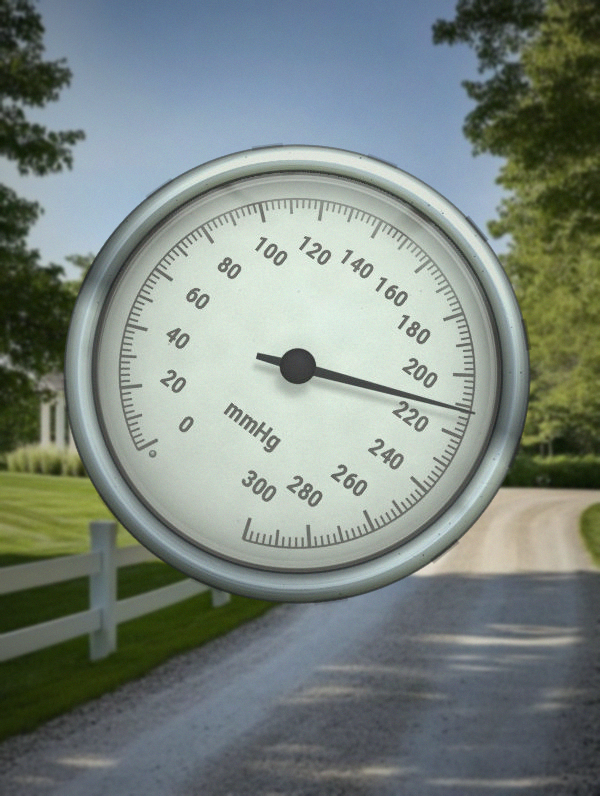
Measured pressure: 212 mmHg
